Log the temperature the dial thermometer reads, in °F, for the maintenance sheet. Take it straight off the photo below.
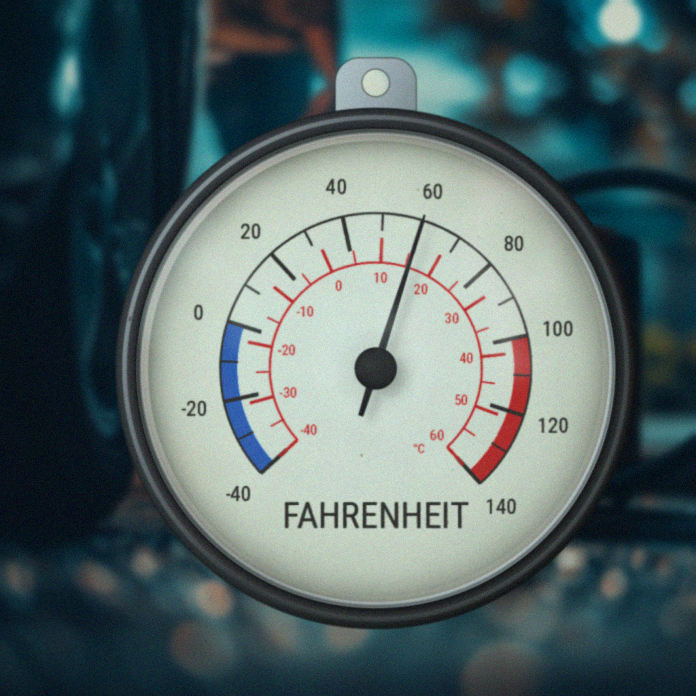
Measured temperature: 60 °F
